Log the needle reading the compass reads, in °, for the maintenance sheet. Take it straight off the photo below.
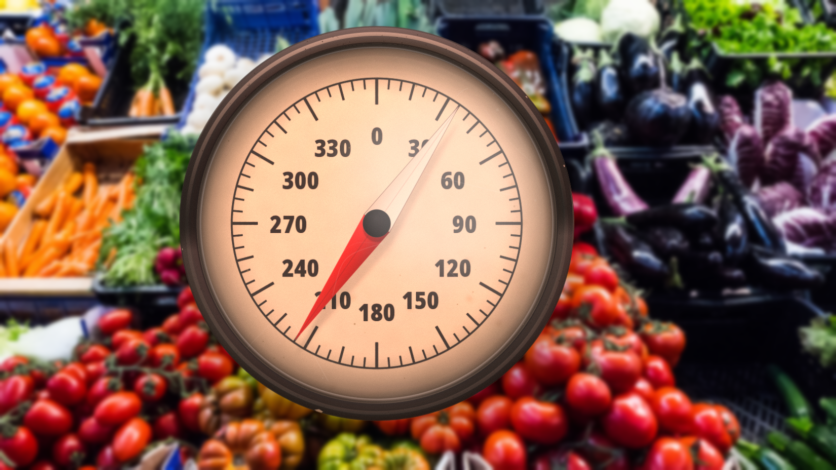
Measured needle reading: 215 °
